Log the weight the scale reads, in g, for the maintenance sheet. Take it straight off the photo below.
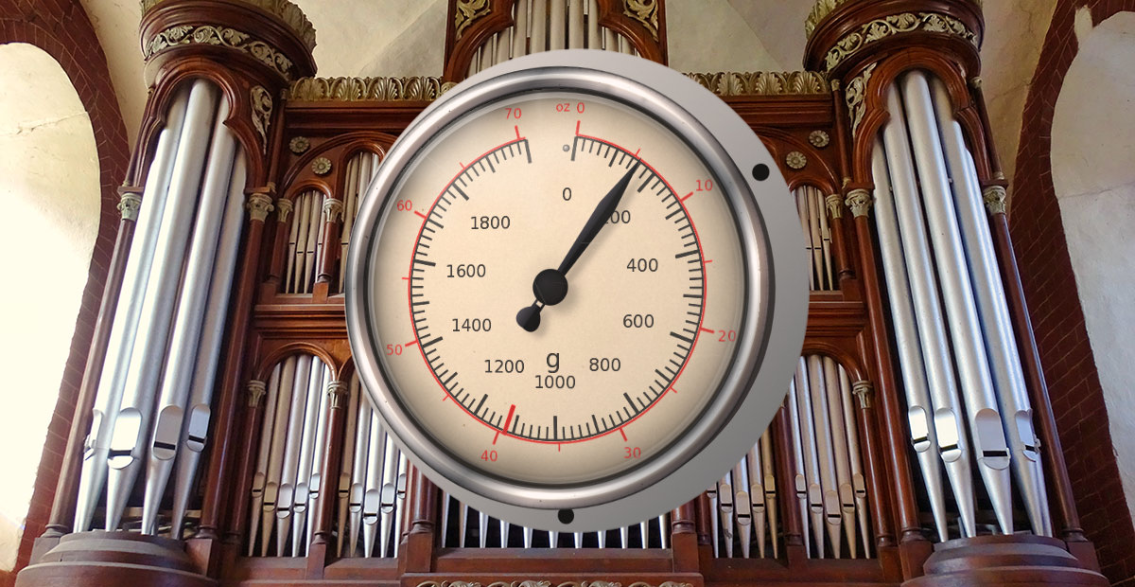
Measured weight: 160 g
